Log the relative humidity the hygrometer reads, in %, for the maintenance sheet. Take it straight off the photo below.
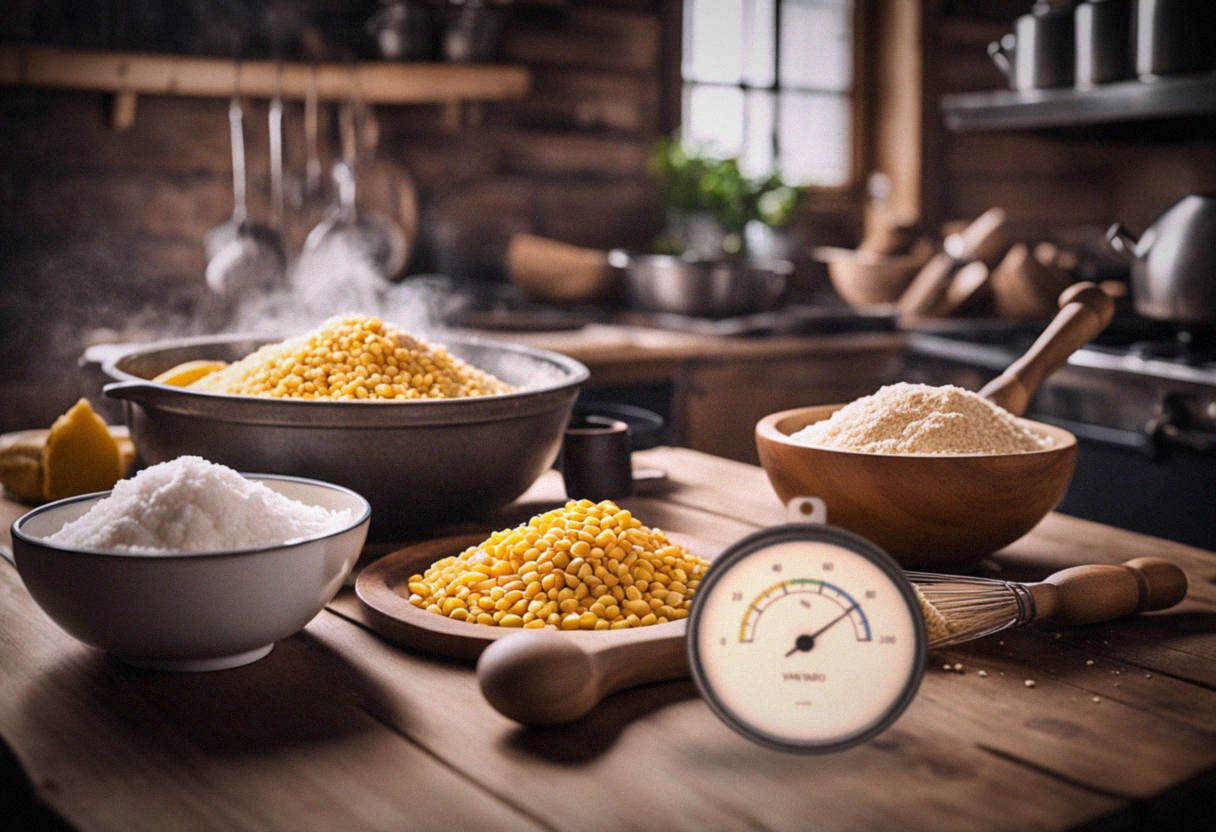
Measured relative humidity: 80 %
